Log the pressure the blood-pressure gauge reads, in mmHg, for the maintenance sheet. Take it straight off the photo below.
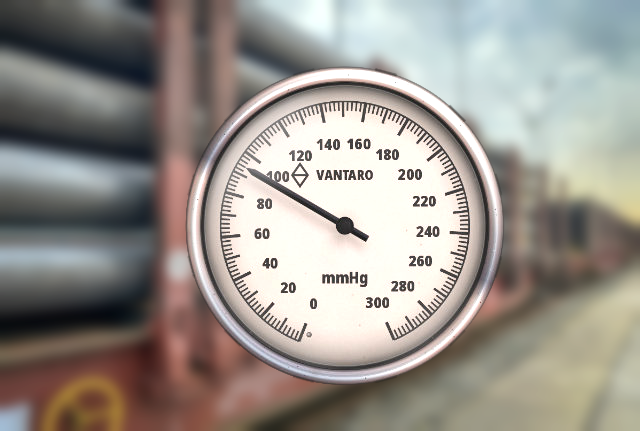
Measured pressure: 94 mmHg
